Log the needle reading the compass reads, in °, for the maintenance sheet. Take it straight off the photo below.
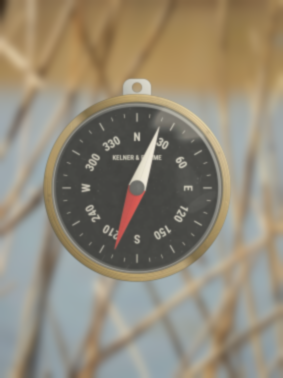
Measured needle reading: 200 °
